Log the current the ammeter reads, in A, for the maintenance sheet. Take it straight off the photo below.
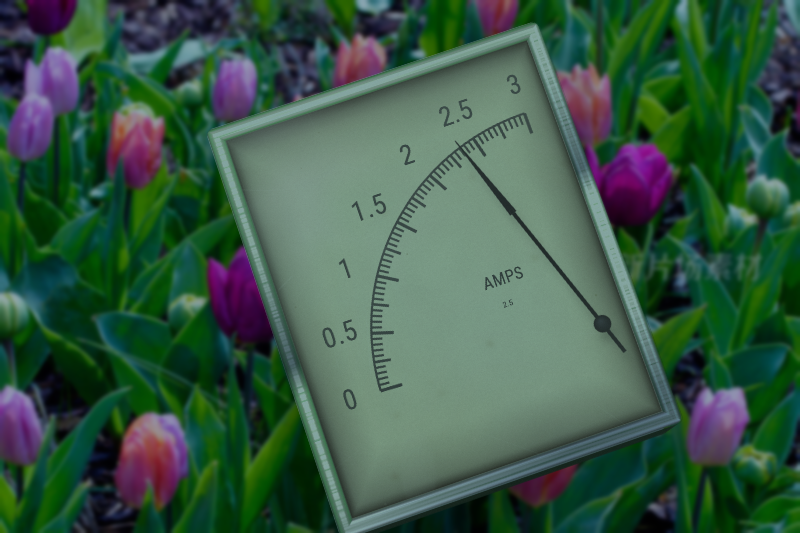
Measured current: 2.35 A
